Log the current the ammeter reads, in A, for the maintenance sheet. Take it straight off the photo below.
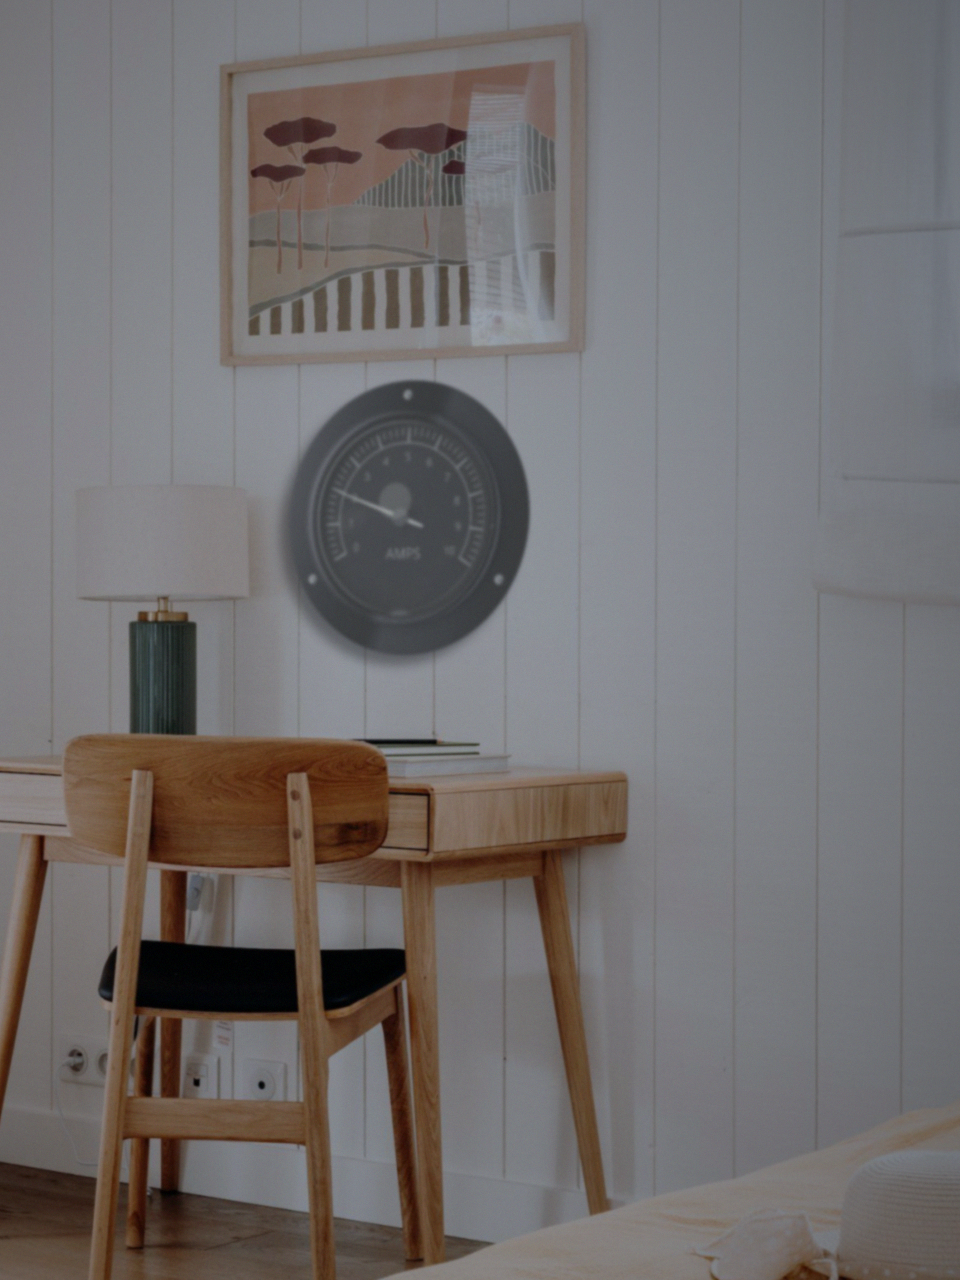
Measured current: 2 A
